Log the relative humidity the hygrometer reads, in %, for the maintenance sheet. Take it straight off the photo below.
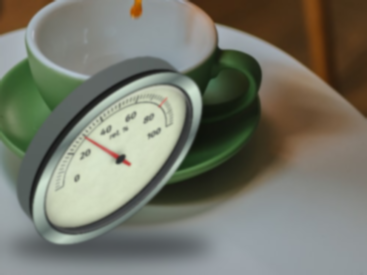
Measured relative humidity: 30 %
